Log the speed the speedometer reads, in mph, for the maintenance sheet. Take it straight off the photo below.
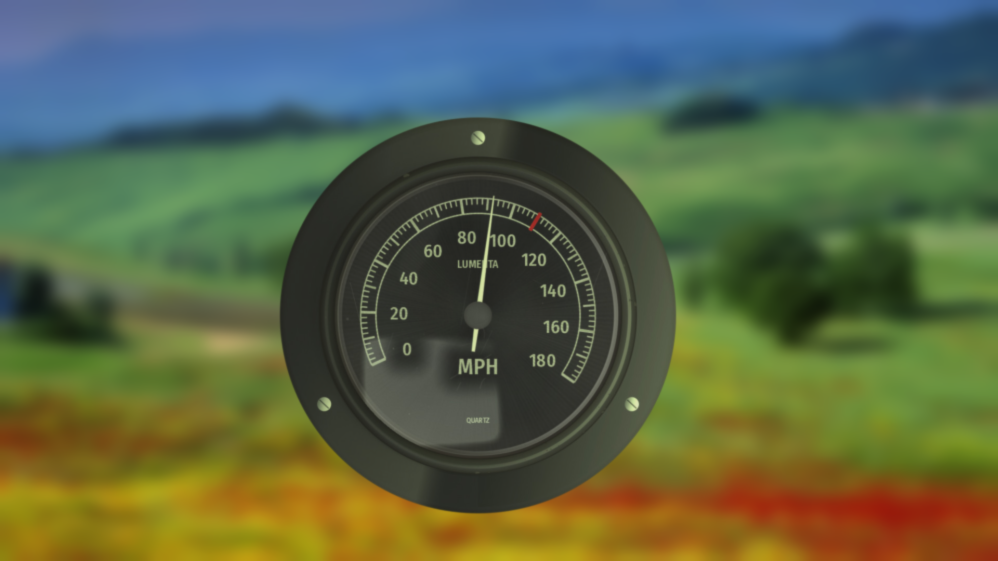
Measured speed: 92 mph
